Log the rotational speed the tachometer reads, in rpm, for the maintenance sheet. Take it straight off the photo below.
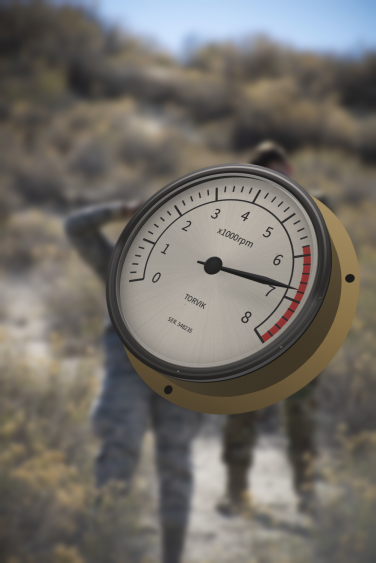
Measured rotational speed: 6800 rpm
